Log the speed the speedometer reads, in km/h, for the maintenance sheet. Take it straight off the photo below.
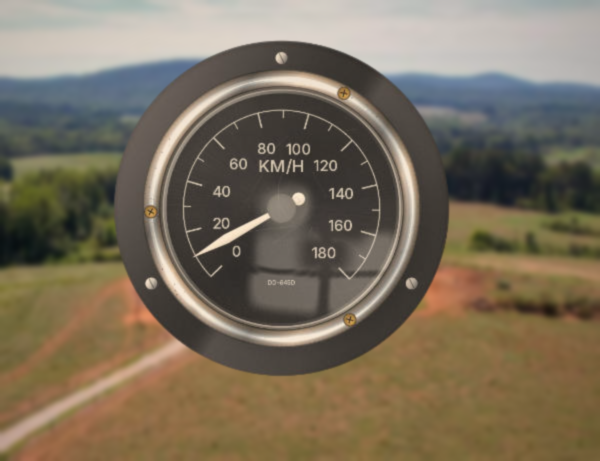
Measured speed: 10 km/h
